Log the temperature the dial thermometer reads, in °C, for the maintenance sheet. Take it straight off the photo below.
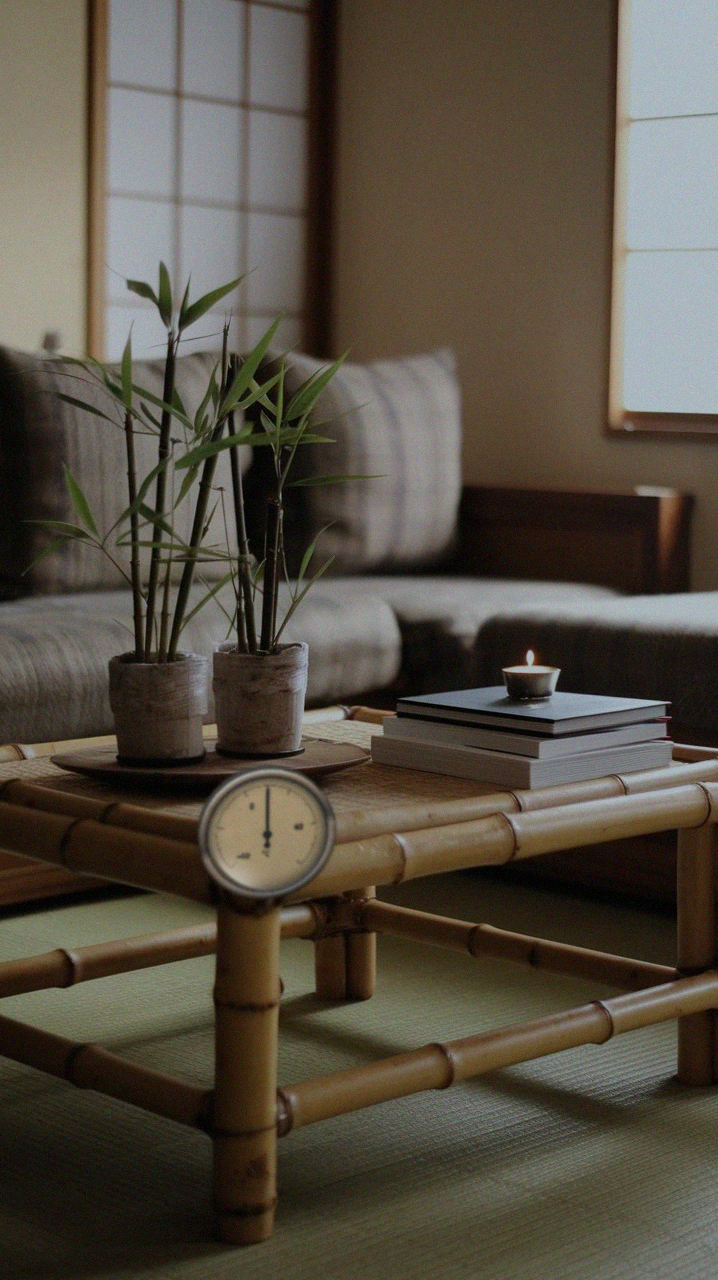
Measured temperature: 10 °C
